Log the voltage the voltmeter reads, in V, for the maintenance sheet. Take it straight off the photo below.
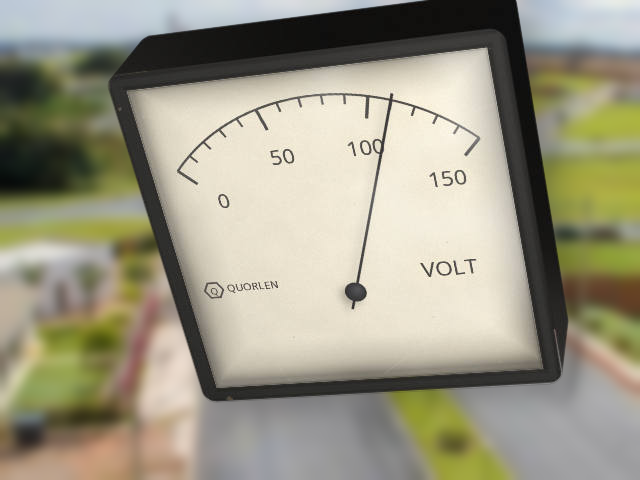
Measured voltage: 110 V
